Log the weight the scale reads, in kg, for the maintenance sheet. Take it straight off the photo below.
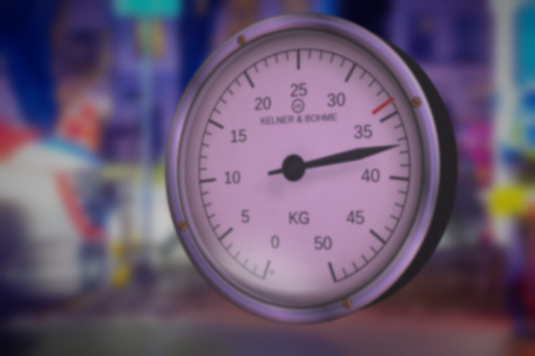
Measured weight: 37.5 kg
